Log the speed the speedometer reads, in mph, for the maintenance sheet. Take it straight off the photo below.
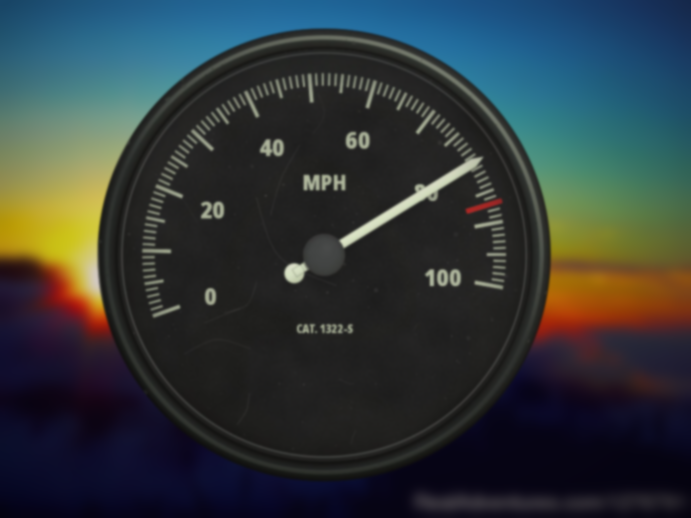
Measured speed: 80 mph
